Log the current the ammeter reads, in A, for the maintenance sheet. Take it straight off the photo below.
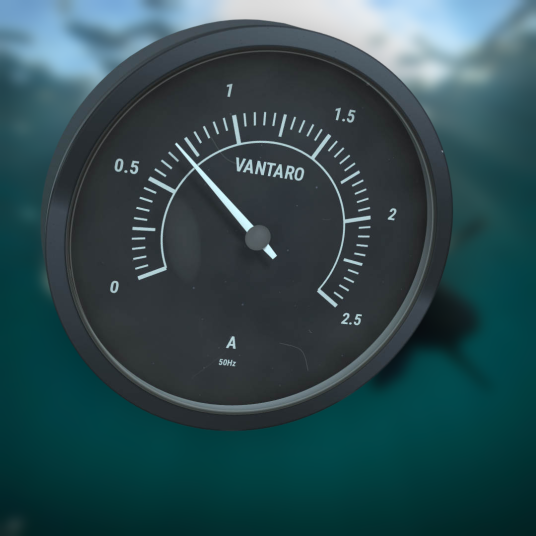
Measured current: 0.7 A
